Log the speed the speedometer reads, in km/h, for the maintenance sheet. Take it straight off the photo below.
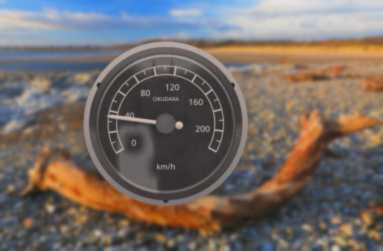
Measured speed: 35 km/h
